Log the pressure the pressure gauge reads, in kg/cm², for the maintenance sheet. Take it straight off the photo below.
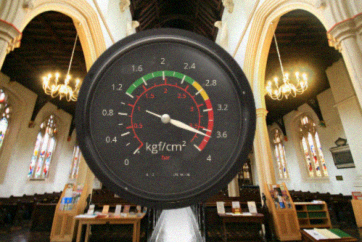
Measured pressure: 3.7 kg/cm²
